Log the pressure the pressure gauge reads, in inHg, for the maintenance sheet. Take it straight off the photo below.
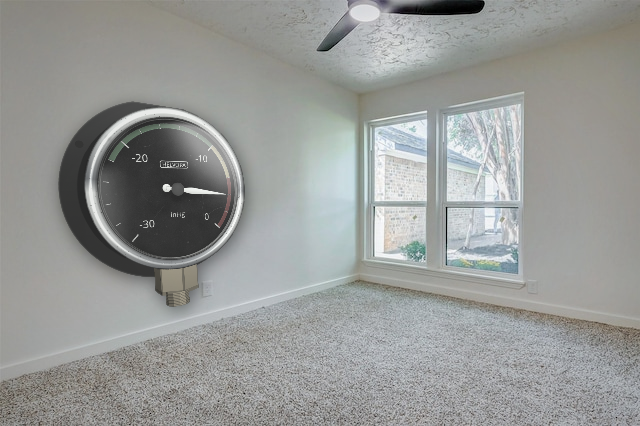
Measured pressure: -4 inHg
